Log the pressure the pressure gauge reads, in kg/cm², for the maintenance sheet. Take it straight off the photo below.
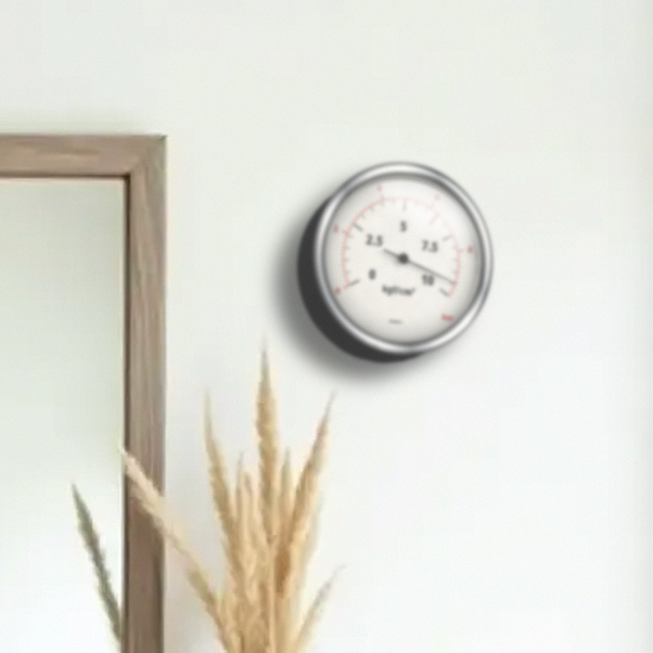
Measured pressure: 9.5 kg/cm²
